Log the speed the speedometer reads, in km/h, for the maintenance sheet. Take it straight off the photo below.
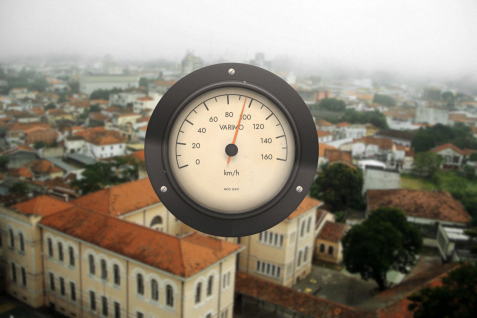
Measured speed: 95 km/h
